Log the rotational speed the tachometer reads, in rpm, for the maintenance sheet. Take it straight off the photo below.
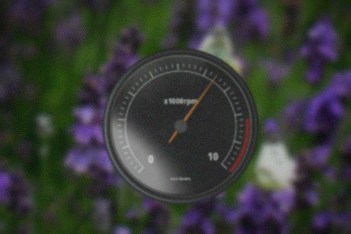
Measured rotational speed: 6400 rpm
